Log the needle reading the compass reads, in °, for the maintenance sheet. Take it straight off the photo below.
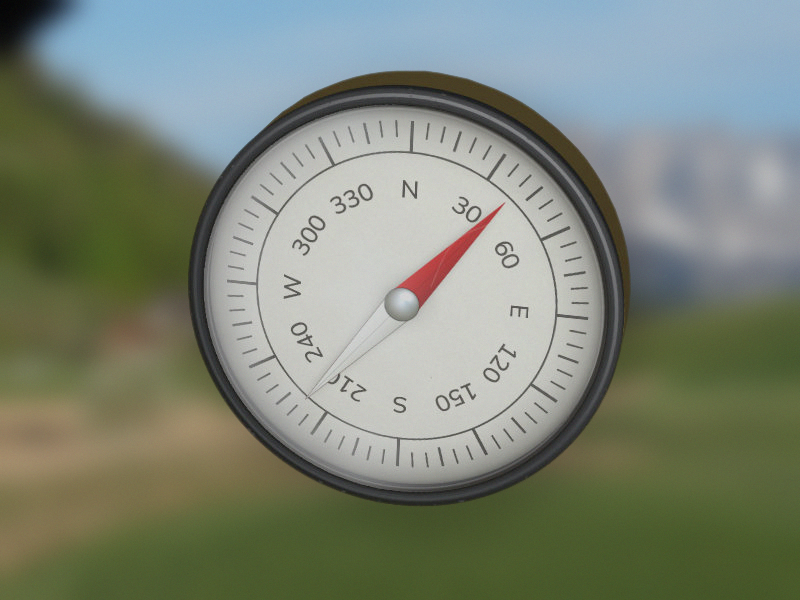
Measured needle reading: 40 °
